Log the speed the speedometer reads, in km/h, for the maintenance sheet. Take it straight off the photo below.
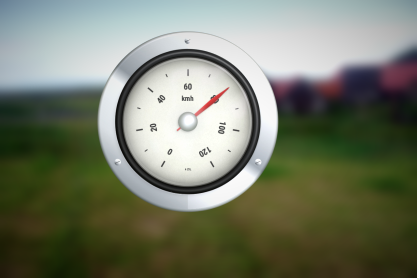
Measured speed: 80 km/h
